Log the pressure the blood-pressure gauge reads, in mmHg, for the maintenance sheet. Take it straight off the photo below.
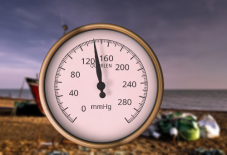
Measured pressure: 140 mmHg
